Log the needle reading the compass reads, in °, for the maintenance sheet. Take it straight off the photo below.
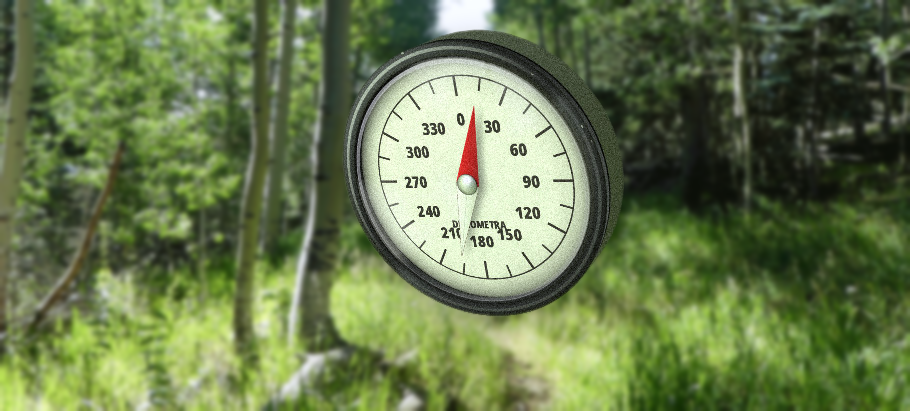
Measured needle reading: 15 °
